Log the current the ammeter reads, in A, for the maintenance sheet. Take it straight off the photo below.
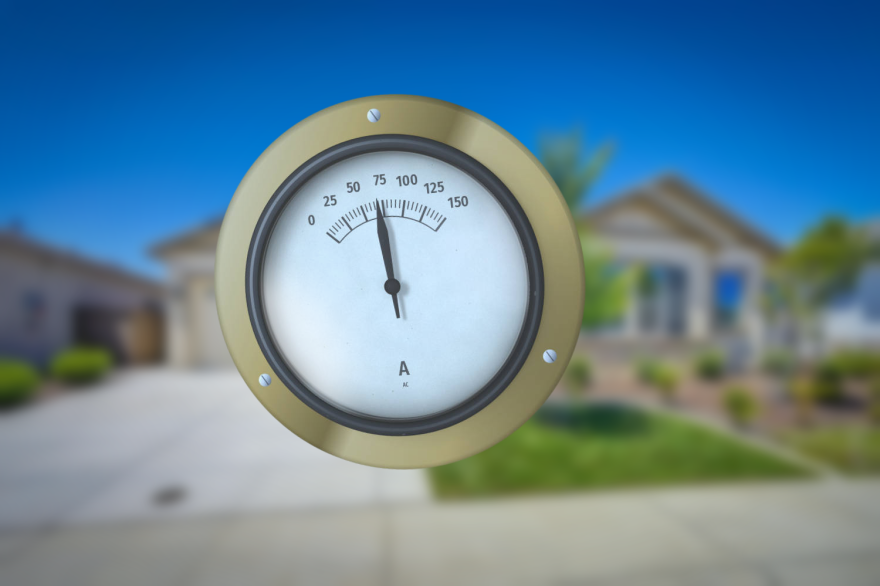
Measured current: 70 A
